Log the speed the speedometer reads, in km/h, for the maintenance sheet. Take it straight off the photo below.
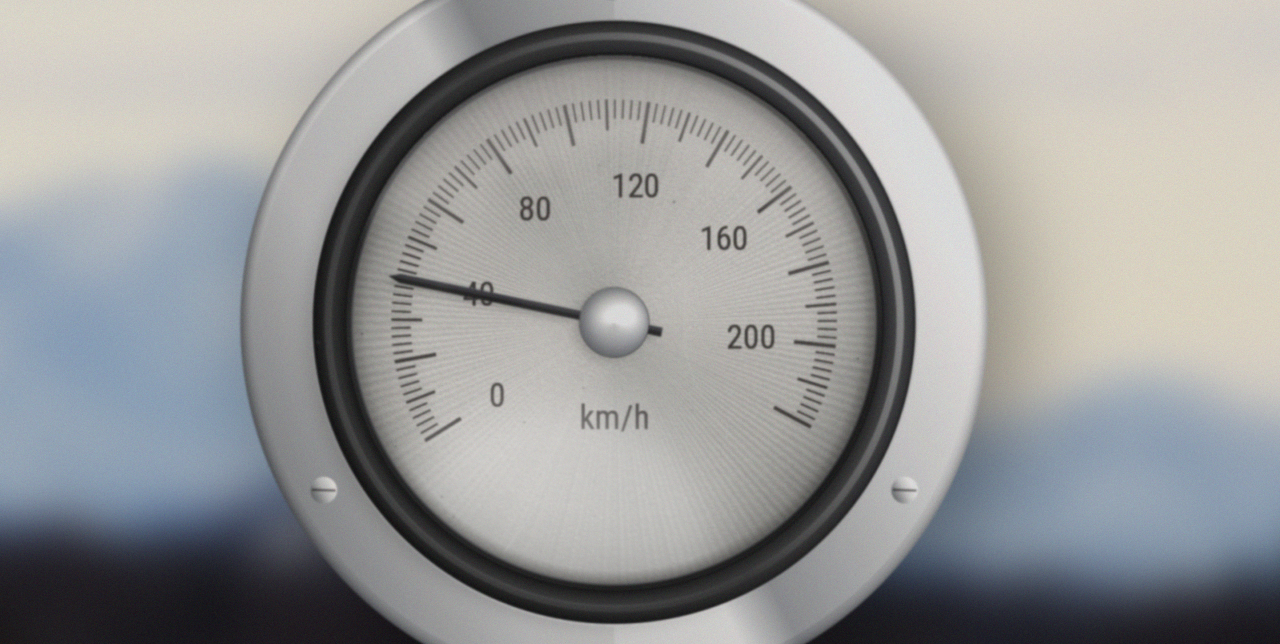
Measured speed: 40 km/h
